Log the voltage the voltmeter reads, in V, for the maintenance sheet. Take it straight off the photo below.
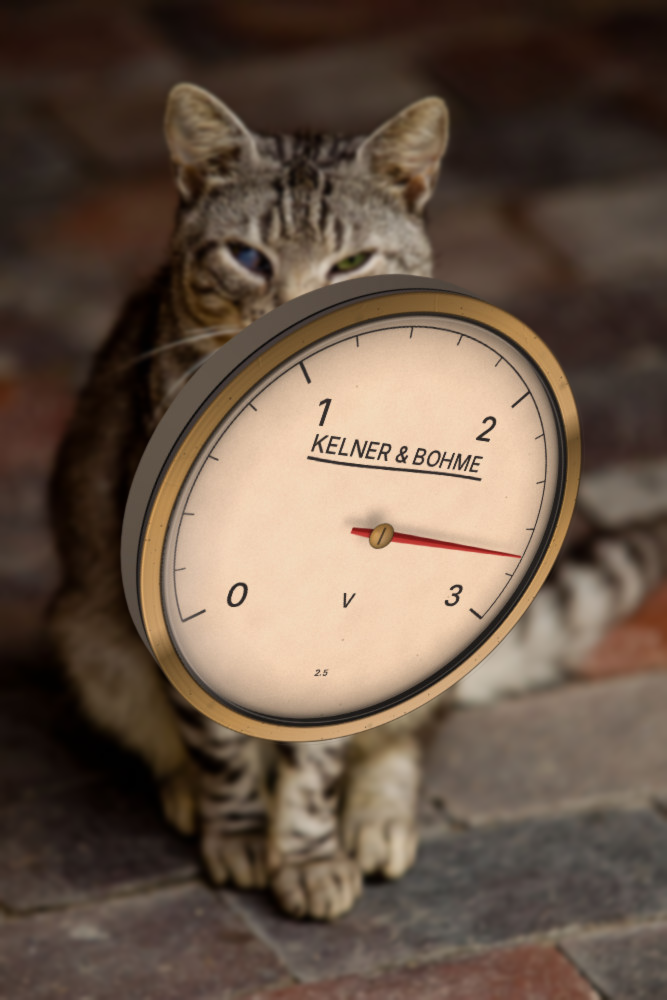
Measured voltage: 2.7 V
